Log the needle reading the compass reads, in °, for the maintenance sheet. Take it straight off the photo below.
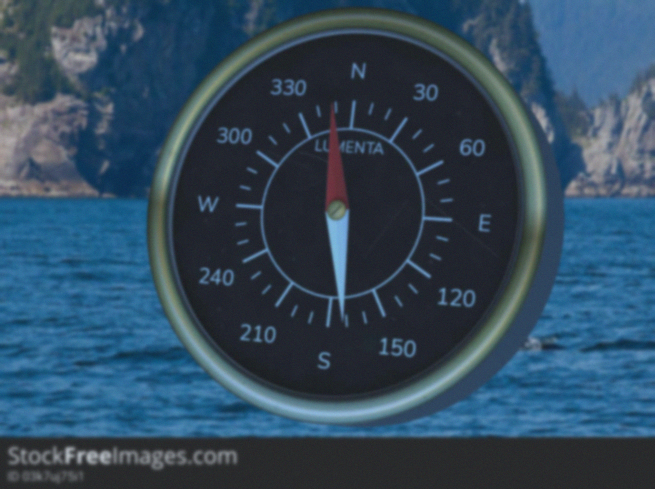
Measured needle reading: 350 °
